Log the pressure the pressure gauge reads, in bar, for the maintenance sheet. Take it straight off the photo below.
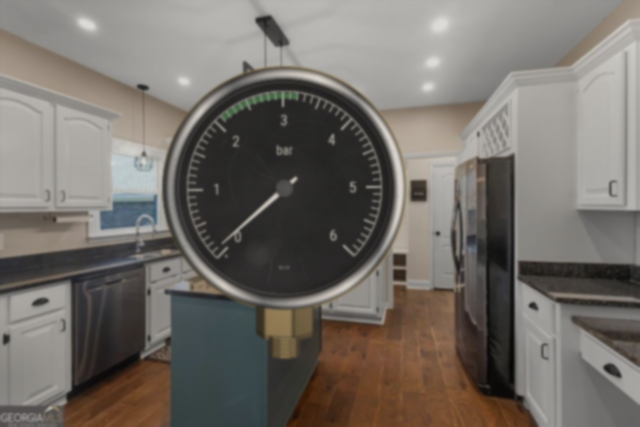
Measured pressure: 0.1 bar
